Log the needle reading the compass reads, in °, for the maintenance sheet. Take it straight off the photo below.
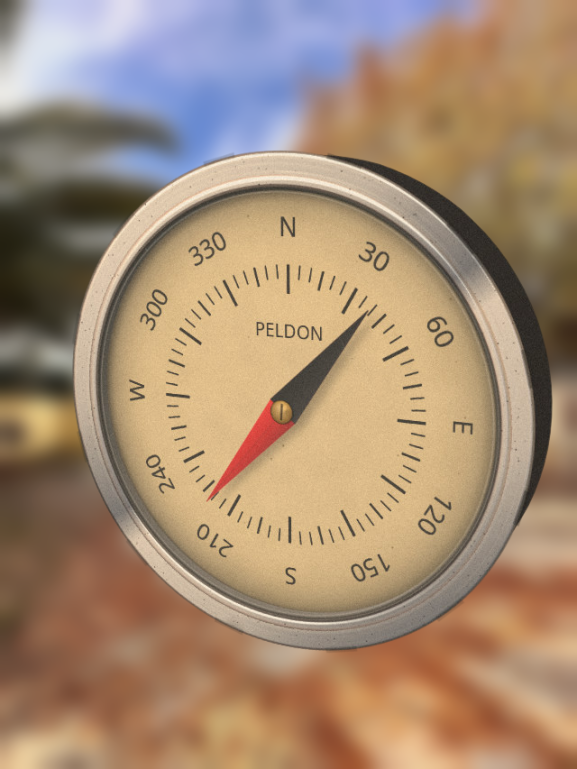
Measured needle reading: 220 °
